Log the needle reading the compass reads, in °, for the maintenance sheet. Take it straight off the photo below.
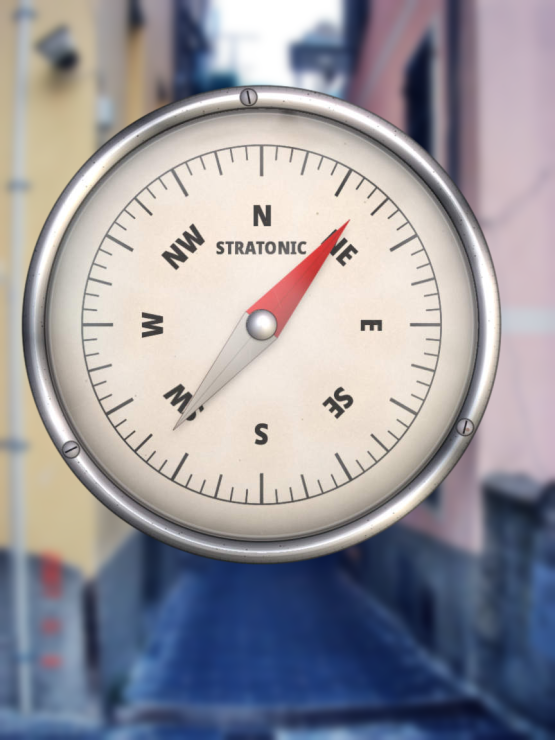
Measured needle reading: 40 °
